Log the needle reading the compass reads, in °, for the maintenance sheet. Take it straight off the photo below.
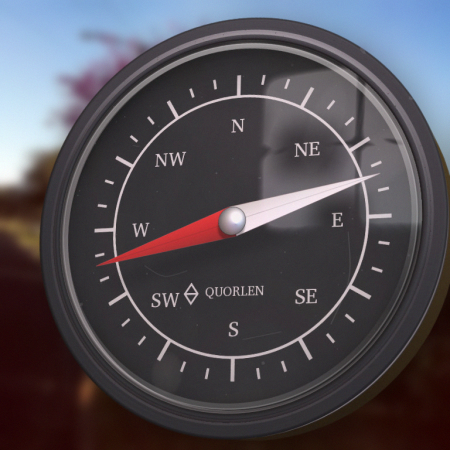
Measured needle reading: 255 °
